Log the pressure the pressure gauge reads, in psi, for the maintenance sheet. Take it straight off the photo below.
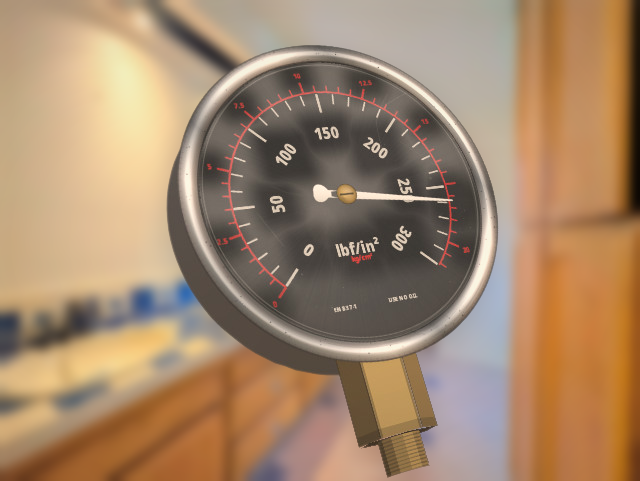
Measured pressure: 260 psi
